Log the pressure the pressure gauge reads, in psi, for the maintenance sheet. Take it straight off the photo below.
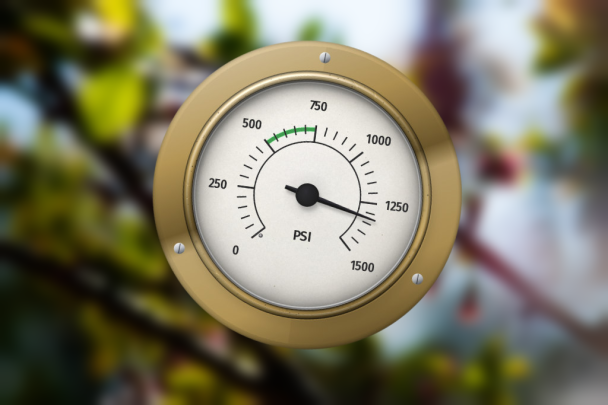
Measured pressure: 1325 psi
